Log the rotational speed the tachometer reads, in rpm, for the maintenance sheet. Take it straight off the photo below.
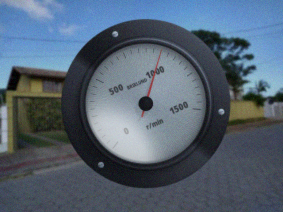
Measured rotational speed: 1000 rpm
